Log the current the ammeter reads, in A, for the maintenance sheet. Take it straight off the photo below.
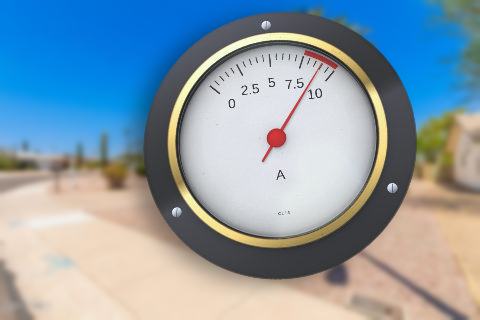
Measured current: 9 A
